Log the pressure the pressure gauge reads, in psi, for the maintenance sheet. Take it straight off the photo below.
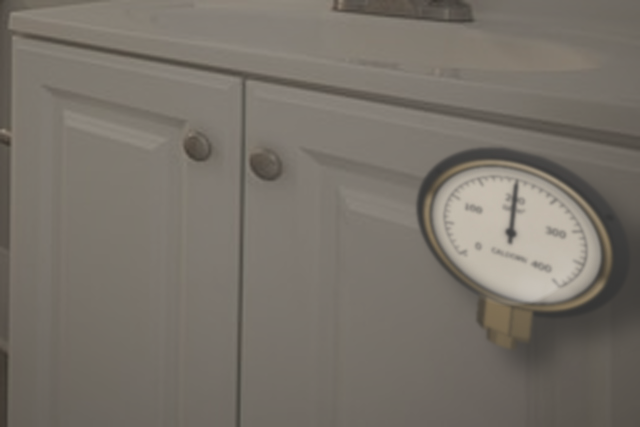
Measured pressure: 200 psi
